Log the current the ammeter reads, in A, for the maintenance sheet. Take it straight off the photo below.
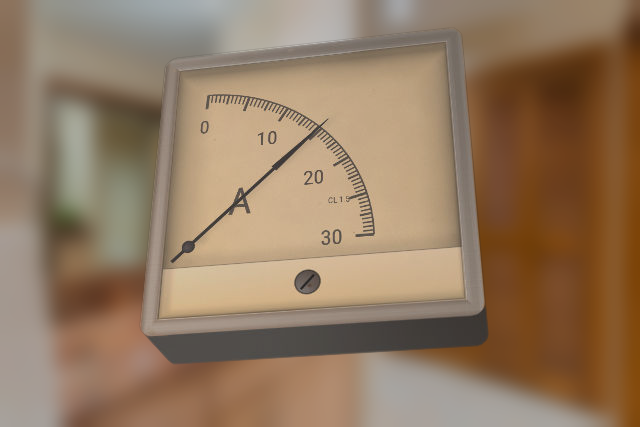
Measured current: 15 A
